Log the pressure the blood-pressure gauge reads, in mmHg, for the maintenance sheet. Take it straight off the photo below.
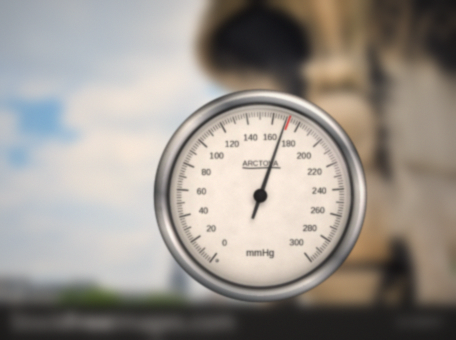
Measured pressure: 170 mmHg
